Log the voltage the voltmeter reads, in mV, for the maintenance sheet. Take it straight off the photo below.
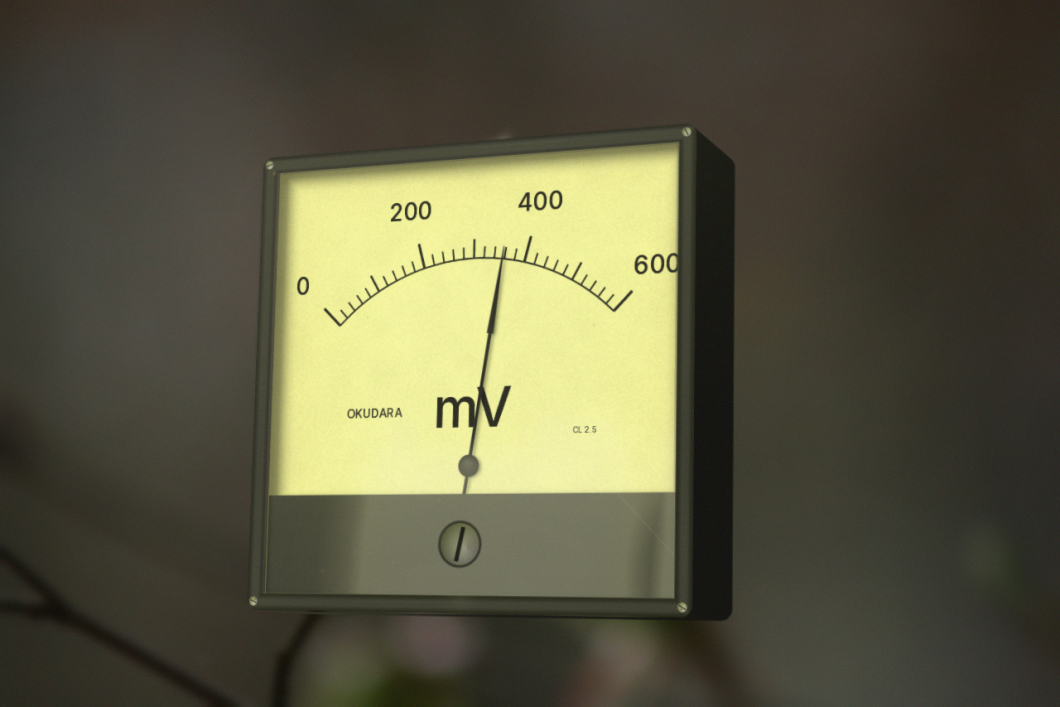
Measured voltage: 360 mV
